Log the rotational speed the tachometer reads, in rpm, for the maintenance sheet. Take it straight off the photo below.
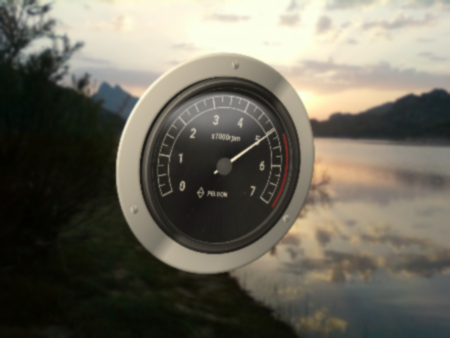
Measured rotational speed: 5000 rpm
